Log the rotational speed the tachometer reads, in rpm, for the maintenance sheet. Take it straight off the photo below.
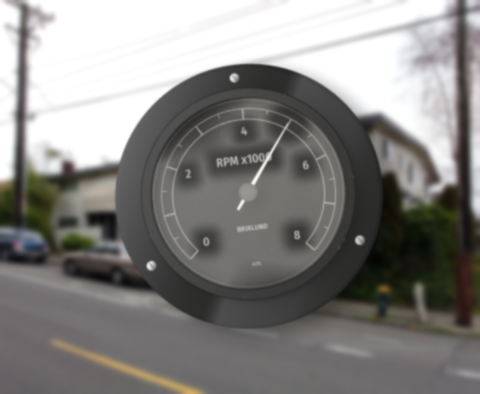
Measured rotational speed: 5000 rpm
